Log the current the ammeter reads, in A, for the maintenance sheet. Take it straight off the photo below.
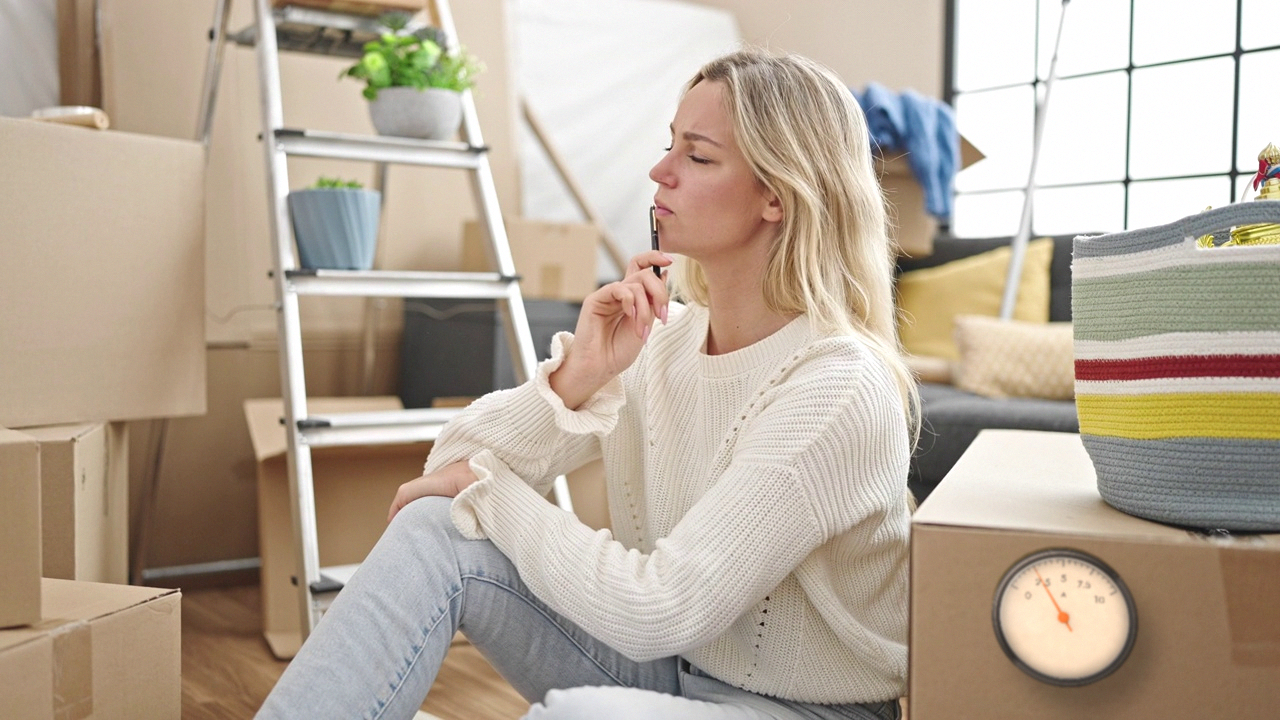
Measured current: 2.5 A
